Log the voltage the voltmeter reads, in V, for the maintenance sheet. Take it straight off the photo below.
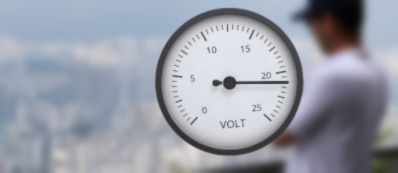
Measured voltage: 21 V
